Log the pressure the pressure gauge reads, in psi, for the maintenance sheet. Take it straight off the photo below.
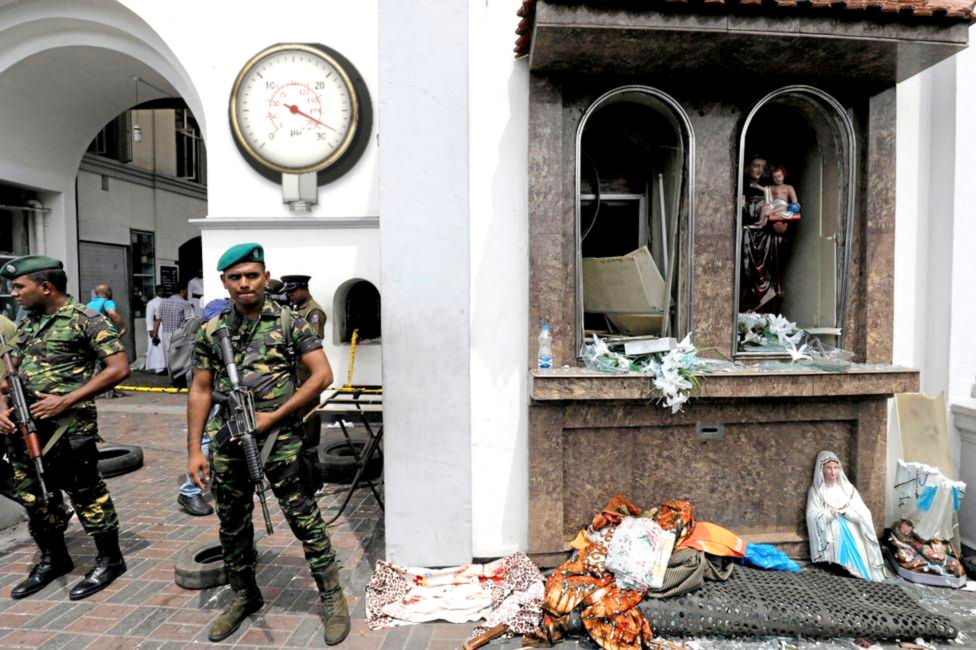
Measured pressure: 28 psi
